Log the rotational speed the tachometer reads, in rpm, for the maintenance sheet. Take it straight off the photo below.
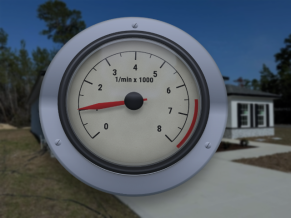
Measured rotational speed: 1000 rpm
